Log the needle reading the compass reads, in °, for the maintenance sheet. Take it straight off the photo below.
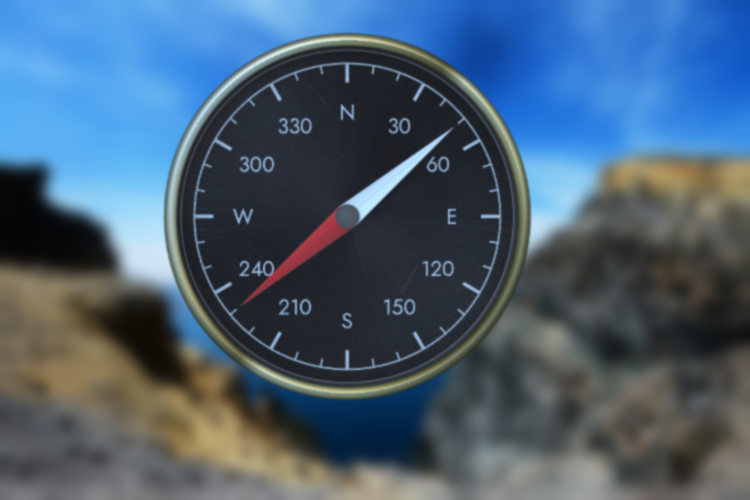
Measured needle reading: 230 °
